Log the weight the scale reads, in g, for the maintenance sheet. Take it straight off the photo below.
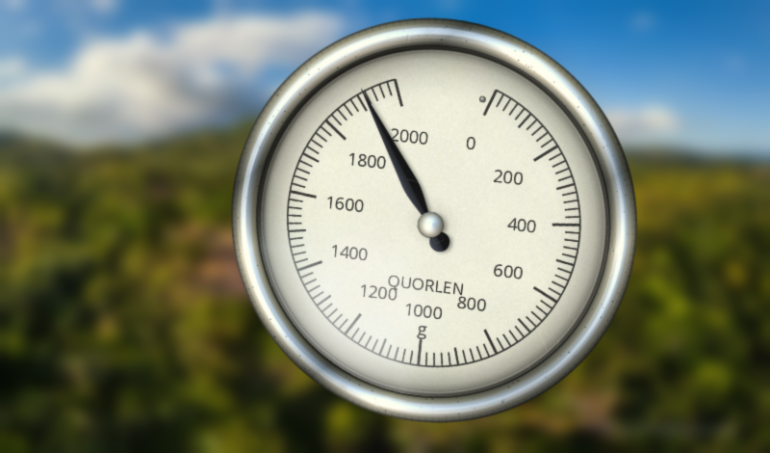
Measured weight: 1920 g
